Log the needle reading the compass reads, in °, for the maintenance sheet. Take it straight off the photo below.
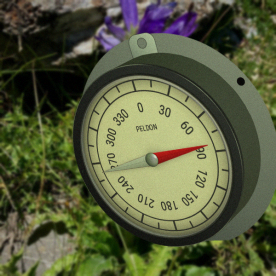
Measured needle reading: 82.5 °
